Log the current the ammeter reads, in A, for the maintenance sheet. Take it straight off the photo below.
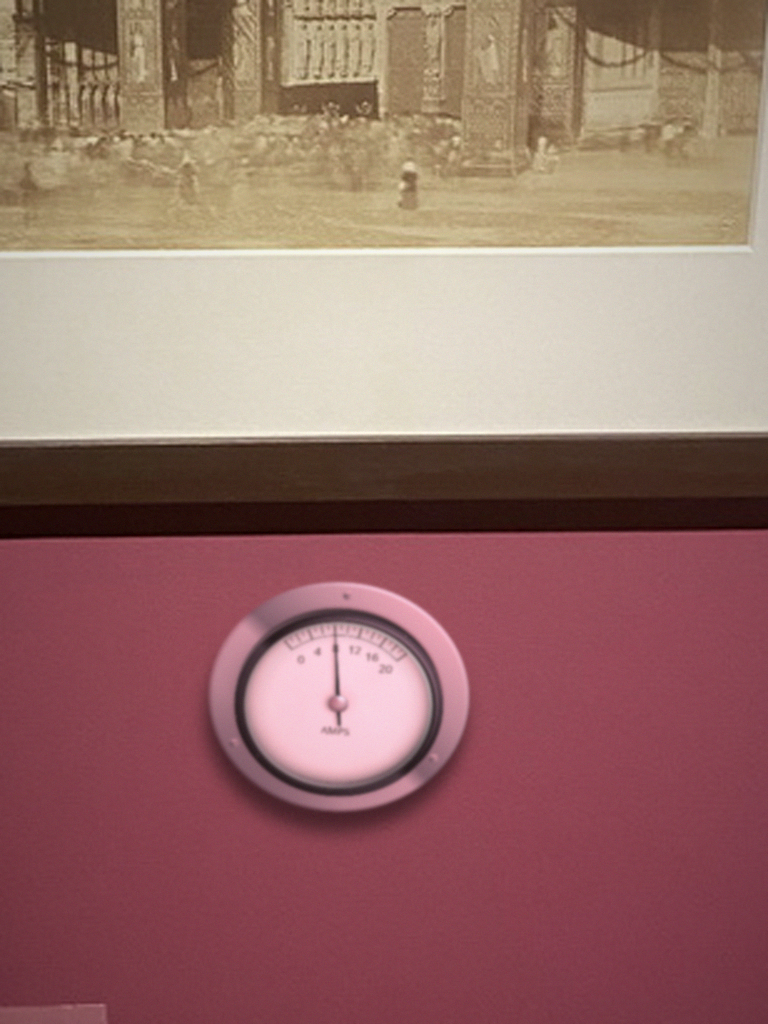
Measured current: 8 A
